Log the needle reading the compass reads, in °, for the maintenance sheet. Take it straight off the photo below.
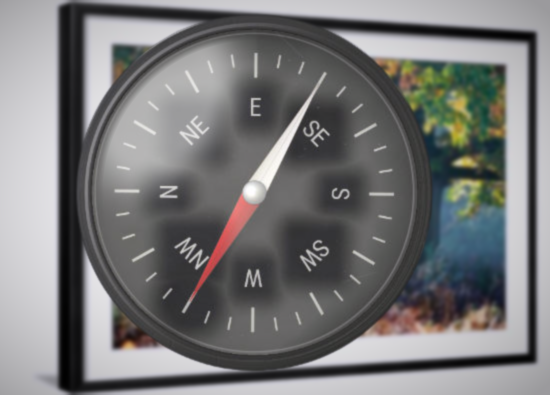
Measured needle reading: 300 °
